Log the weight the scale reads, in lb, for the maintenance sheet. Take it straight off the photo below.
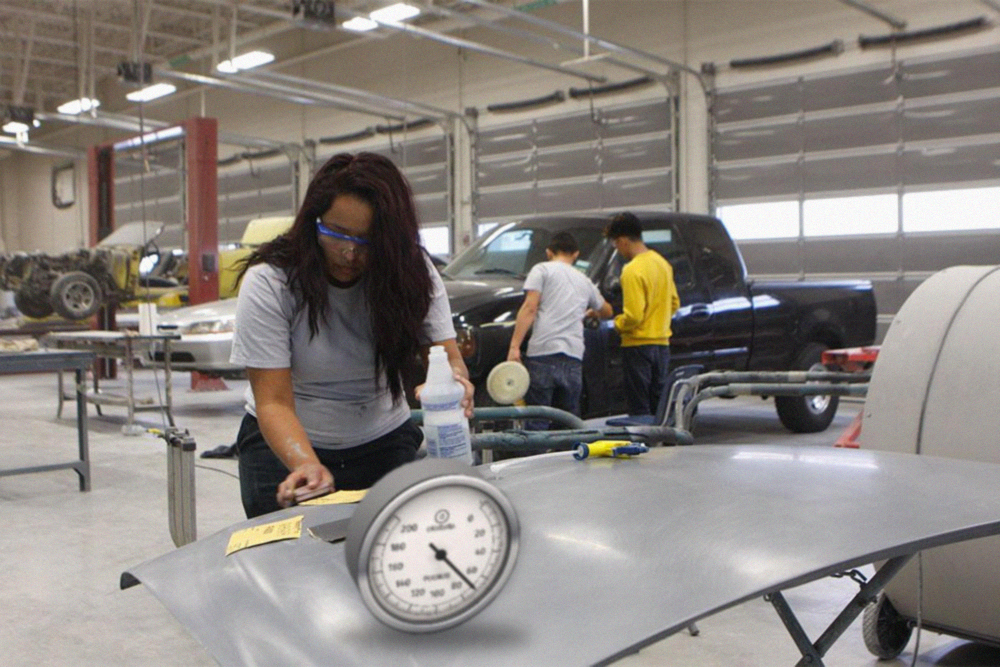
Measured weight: 70 lb
